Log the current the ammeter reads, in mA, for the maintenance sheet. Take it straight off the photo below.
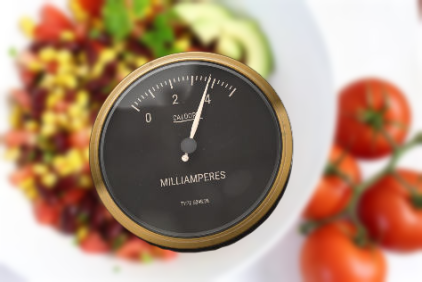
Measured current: 3.8 mA
